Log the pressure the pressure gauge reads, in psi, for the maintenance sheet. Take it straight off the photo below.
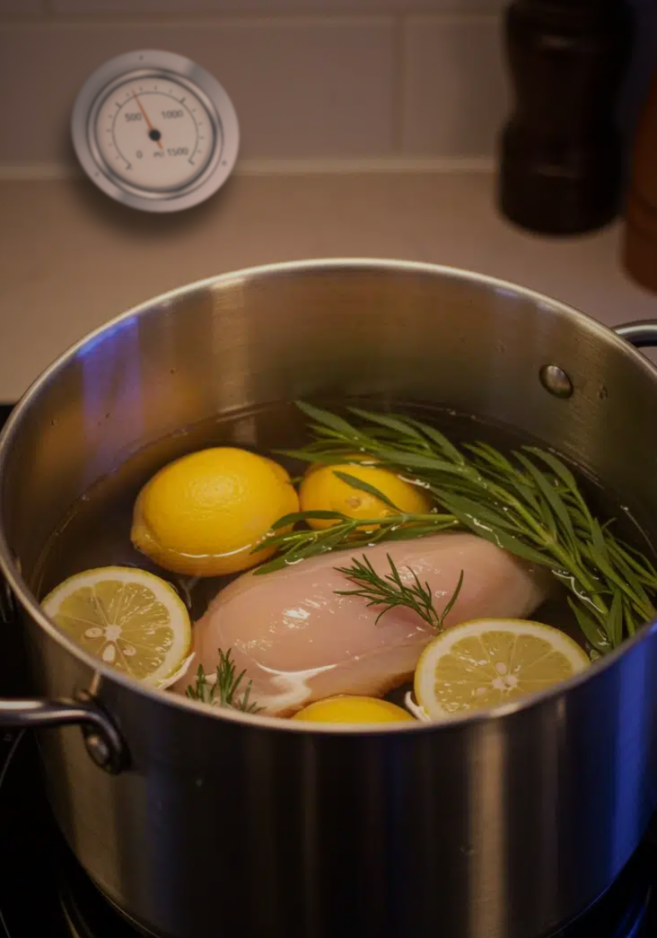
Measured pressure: 650 psi
